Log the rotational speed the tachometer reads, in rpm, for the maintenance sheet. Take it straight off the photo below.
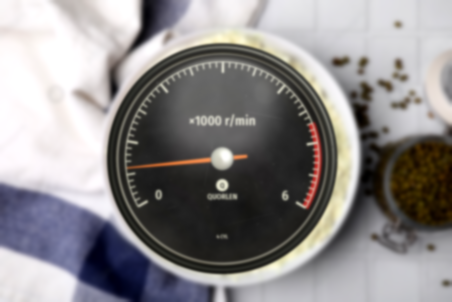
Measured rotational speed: 600 rpm
